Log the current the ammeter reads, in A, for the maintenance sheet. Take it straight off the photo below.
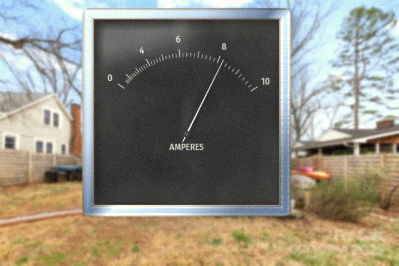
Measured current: 8.2 A
